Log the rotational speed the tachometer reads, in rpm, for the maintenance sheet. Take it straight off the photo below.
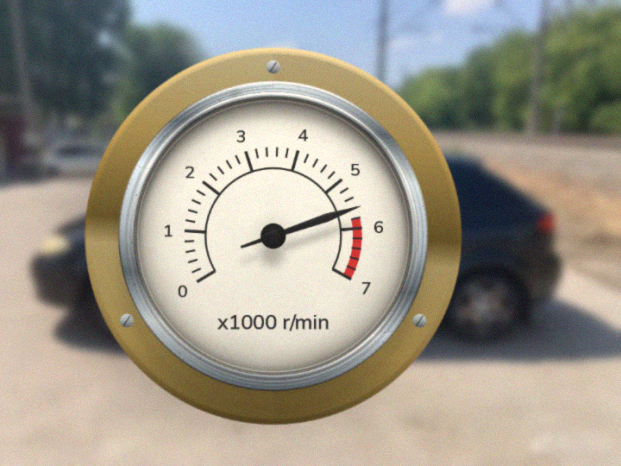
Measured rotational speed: 5600 rpm
